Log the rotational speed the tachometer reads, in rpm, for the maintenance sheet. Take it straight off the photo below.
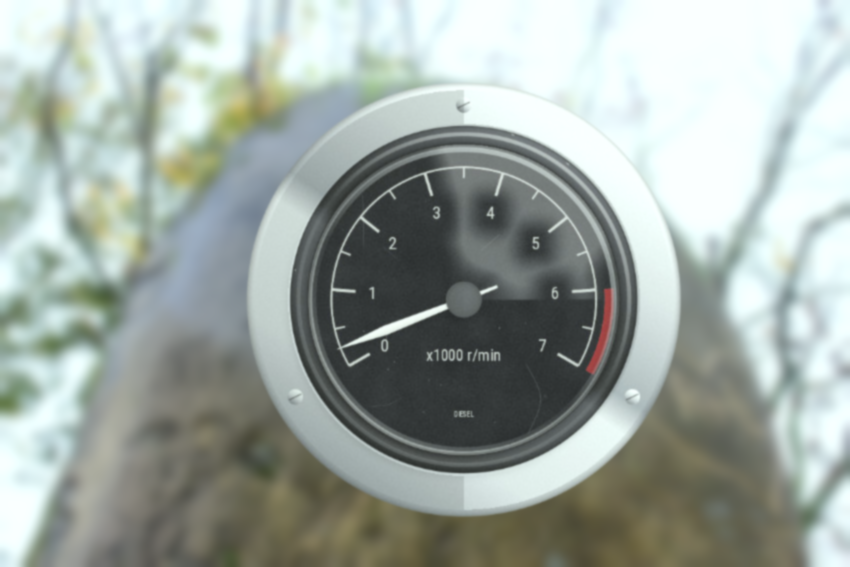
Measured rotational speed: 250 rpm
